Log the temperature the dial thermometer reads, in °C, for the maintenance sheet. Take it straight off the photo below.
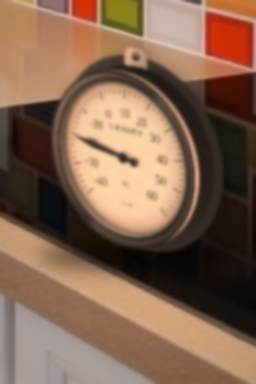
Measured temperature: -20 °C
